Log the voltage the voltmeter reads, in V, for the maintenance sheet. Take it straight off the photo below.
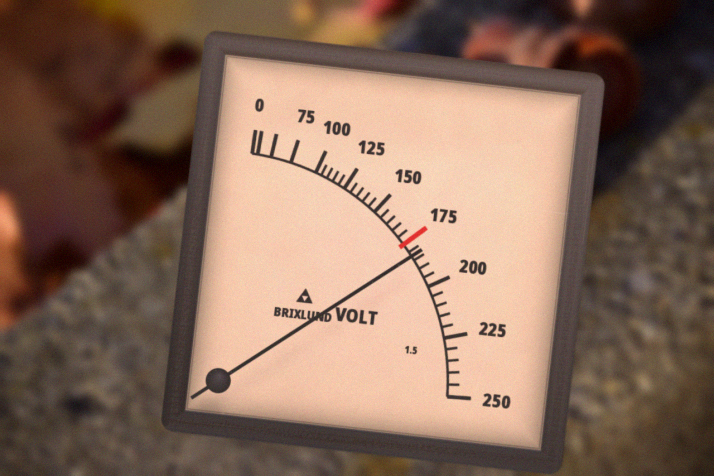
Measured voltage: 182.5 V
